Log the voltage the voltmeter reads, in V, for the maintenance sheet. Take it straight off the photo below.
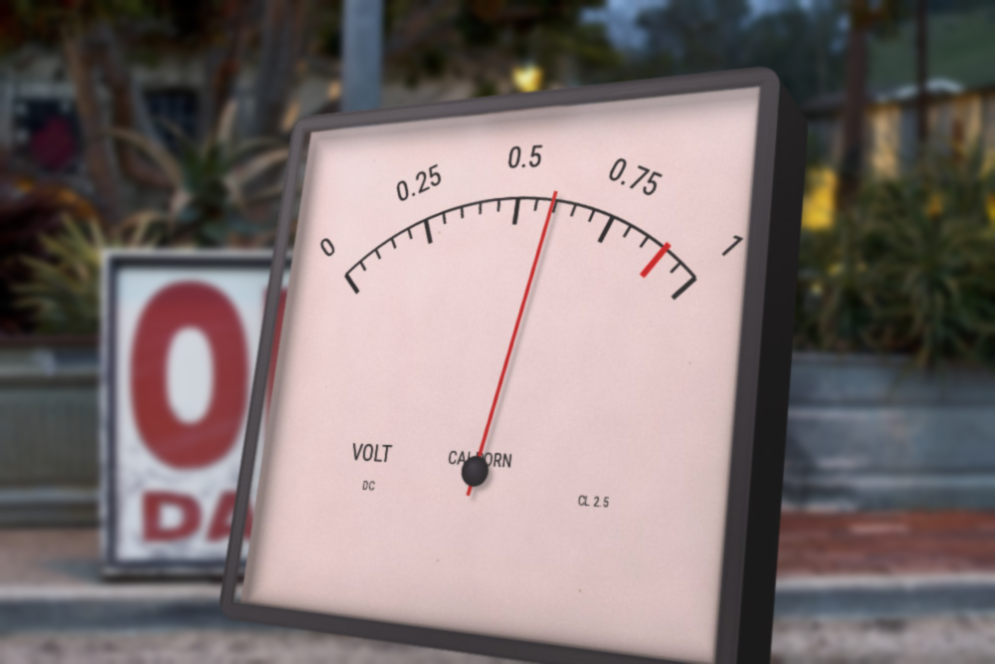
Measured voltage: 0.6 V
